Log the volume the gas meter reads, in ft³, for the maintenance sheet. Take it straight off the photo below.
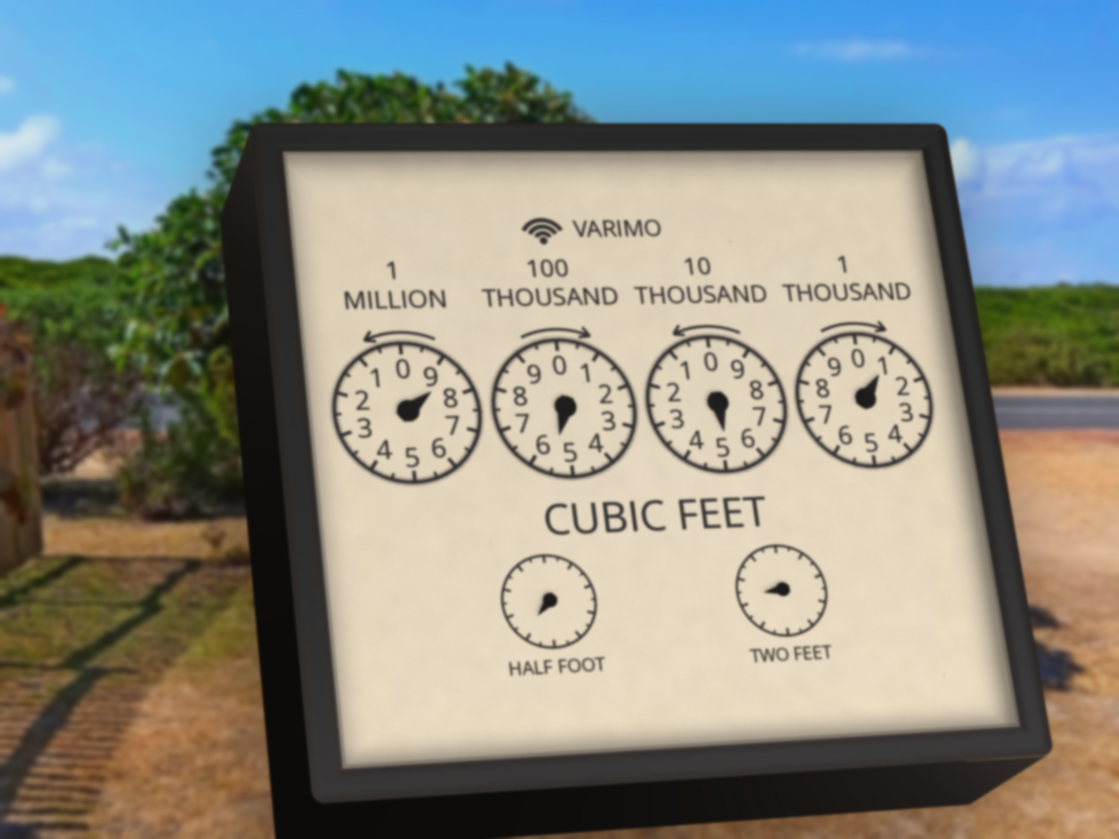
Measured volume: 855100 ft³
